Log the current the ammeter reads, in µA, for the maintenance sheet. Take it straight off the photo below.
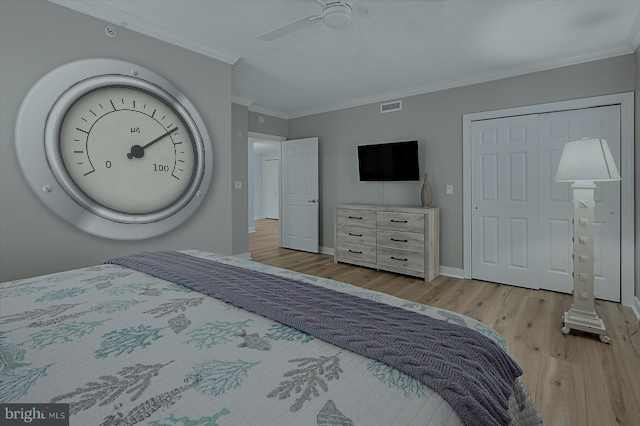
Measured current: 72.5 µA
